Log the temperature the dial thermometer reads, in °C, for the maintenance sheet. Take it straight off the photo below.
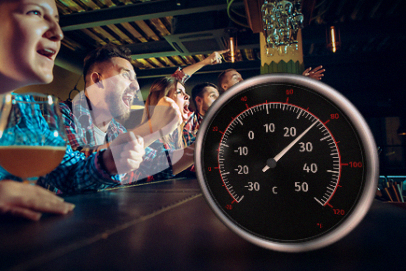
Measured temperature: 25 °C
